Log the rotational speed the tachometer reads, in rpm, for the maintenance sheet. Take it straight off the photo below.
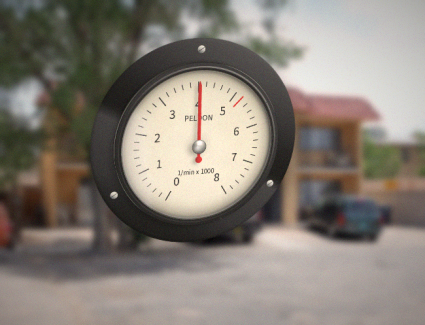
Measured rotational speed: 4000 rpm
